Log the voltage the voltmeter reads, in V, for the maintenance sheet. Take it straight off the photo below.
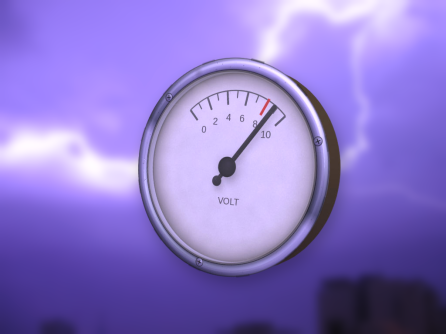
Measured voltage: 9 V
